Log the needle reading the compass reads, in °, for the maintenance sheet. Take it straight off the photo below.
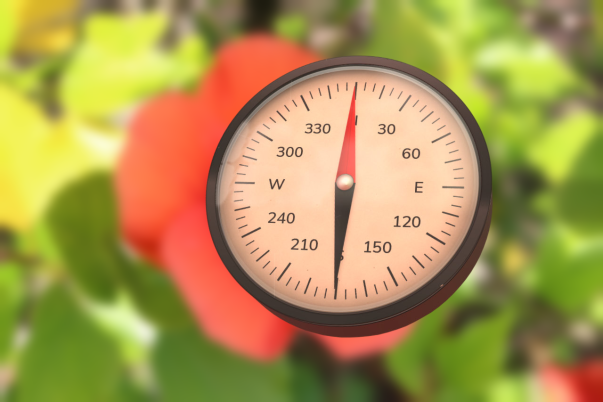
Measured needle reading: 0 °
